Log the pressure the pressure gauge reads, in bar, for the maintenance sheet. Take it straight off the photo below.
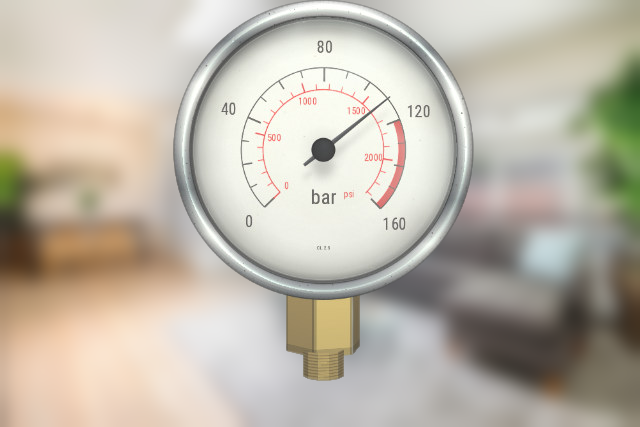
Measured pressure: 110 bar
